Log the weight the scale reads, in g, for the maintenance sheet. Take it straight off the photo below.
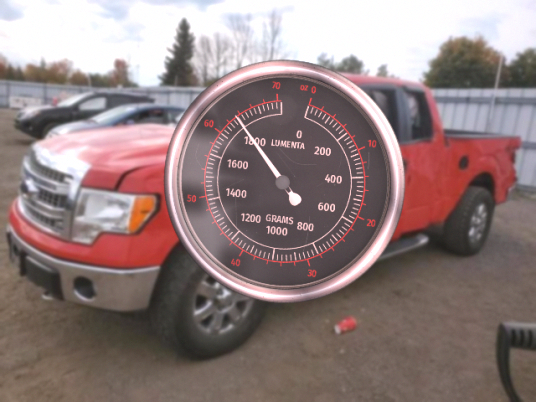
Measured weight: 1800 g
